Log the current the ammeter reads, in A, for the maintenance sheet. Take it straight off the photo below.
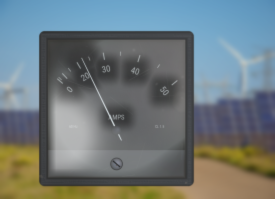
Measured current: 22.5 A
